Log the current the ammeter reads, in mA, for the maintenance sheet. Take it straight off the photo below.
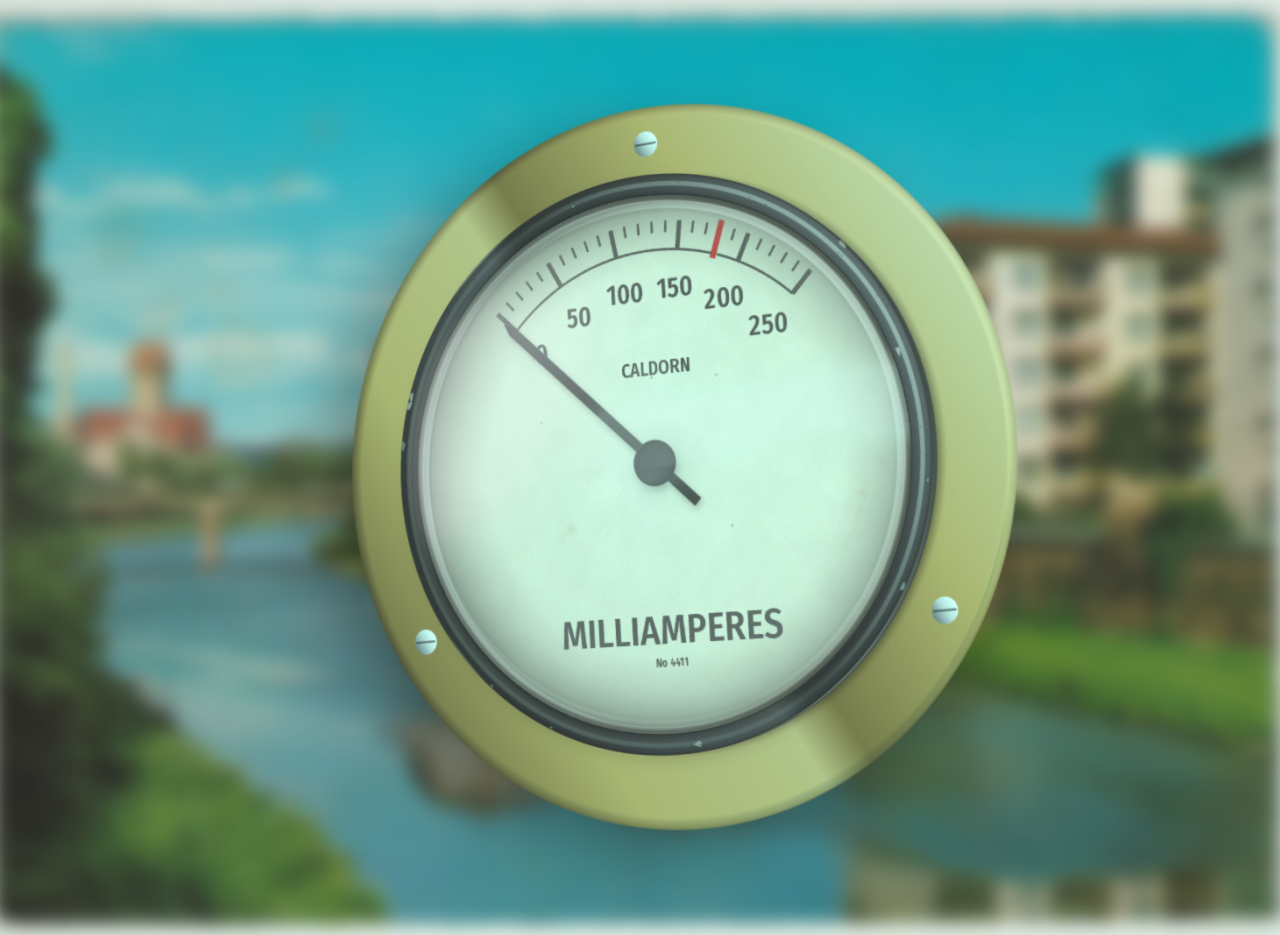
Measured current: 0 mA
